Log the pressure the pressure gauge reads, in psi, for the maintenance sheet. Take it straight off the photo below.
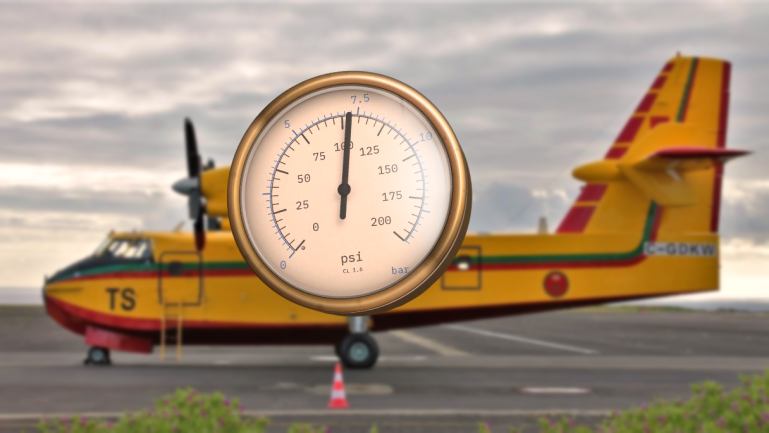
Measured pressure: 105 psi
